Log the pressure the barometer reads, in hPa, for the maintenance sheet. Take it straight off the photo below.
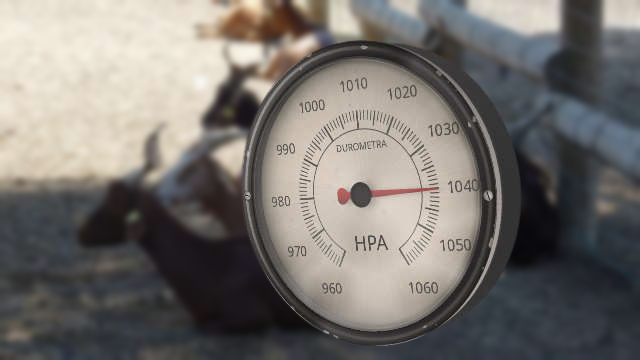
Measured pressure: 1040 hPa
